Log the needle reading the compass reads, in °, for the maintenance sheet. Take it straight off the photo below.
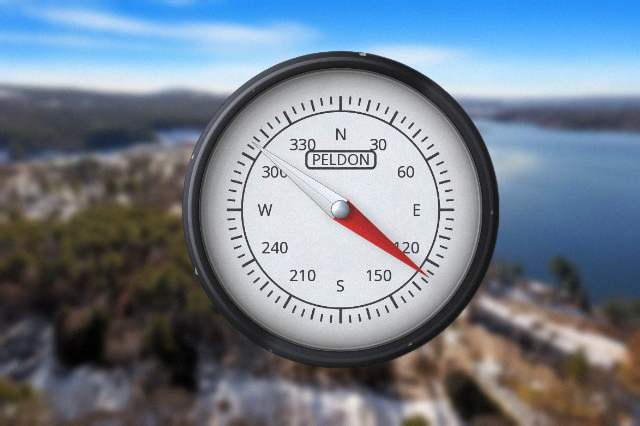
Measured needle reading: 127.5 °
